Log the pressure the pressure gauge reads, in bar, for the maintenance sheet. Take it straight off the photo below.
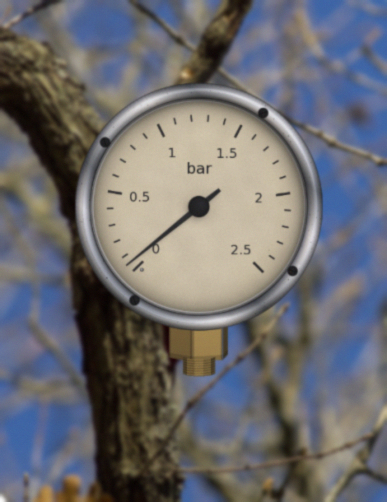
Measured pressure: 0.05 bar
